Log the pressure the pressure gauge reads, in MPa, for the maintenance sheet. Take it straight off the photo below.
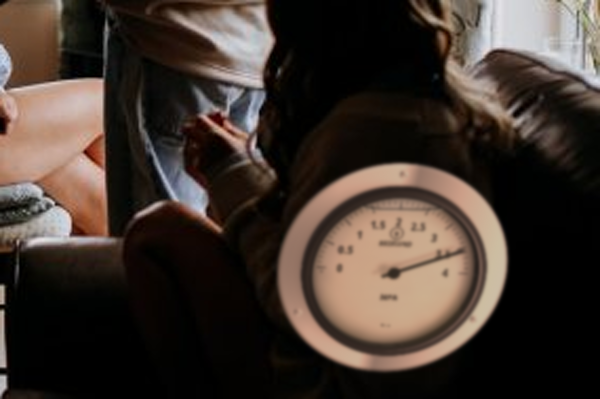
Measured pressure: 3.5 MPa
